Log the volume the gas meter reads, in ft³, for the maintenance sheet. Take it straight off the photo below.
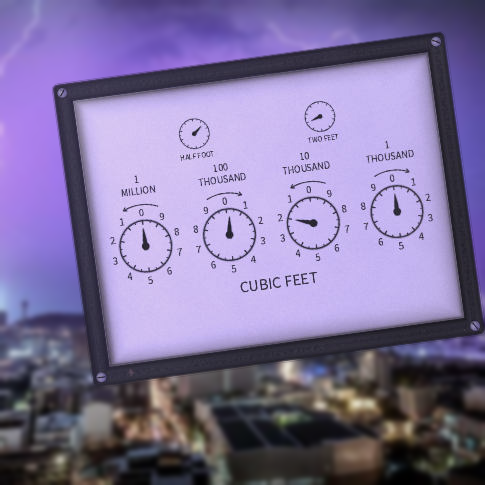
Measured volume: 2000 ft³
